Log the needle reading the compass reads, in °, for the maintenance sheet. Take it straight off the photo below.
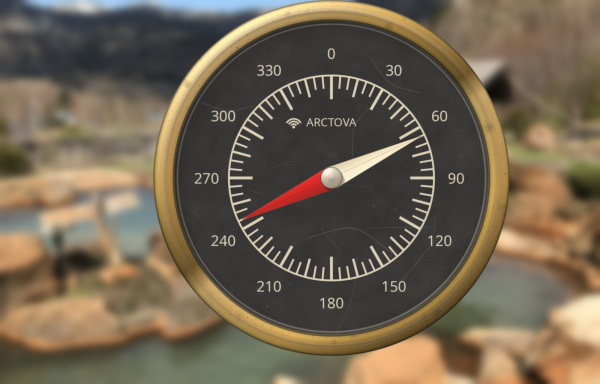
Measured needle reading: 245 °
